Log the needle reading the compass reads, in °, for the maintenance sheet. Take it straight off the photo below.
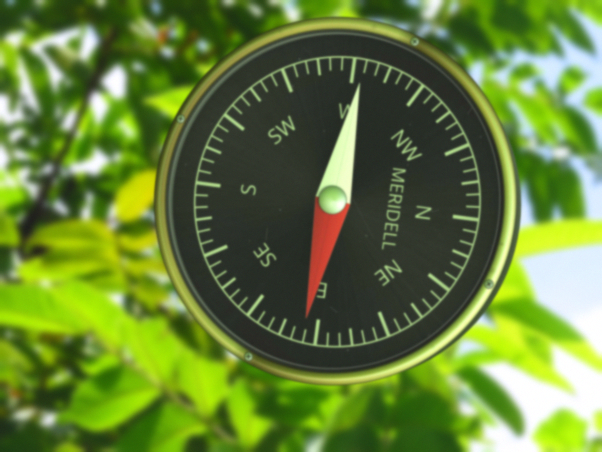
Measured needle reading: 95 °
